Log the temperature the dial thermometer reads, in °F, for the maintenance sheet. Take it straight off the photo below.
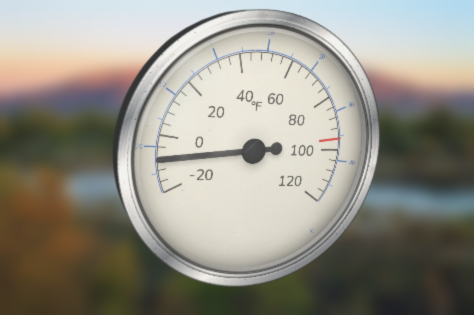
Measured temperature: -8 °F
